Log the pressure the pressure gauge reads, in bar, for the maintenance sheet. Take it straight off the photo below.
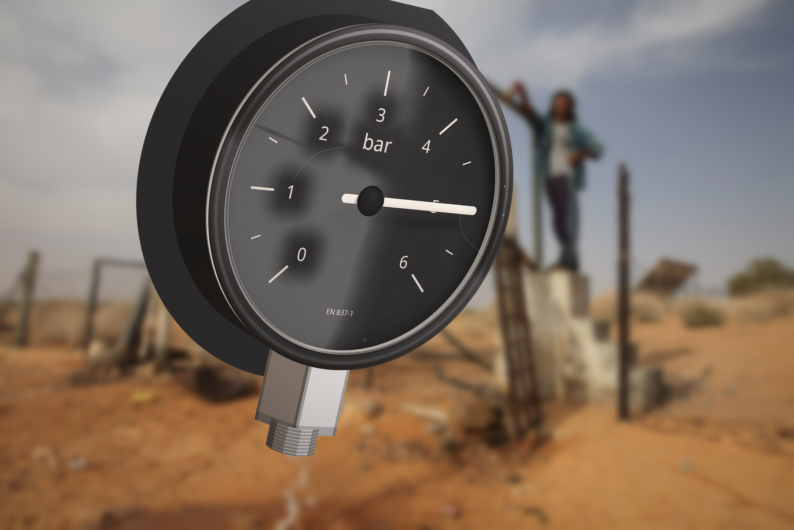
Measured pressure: 5 bar
